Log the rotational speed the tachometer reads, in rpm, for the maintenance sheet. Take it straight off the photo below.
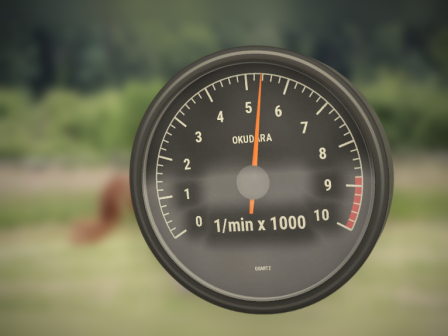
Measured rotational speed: 5400 rpm
